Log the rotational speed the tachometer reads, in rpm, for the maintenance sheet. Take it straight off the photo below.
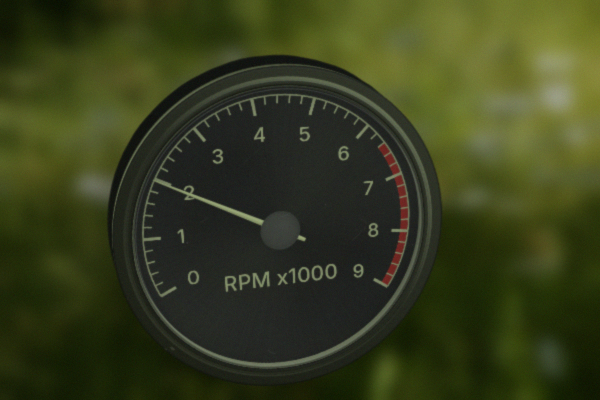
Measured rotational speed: 2000 rpm
